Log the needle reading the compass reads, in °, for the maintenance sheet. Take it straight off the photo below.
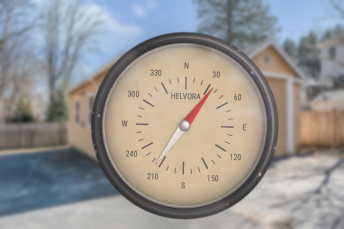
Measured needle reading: 35 °
